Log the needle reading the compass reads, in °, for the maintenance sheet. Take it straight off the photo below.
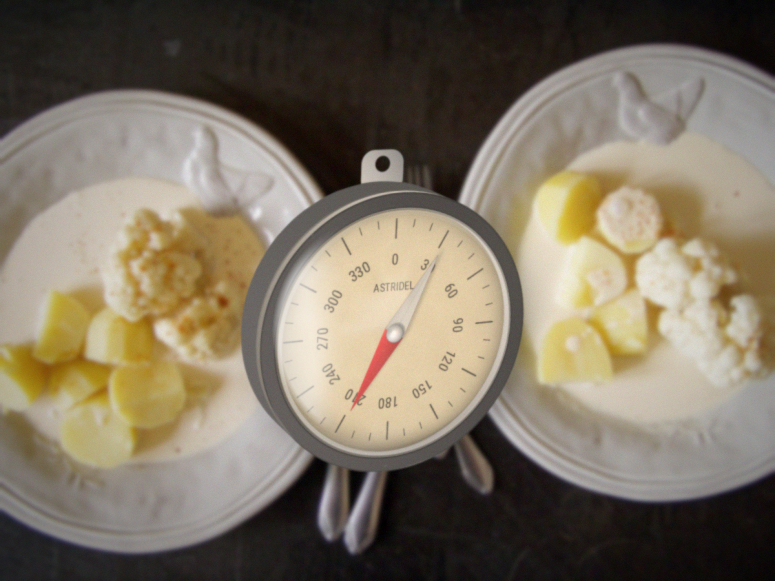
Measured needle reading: 210 °
